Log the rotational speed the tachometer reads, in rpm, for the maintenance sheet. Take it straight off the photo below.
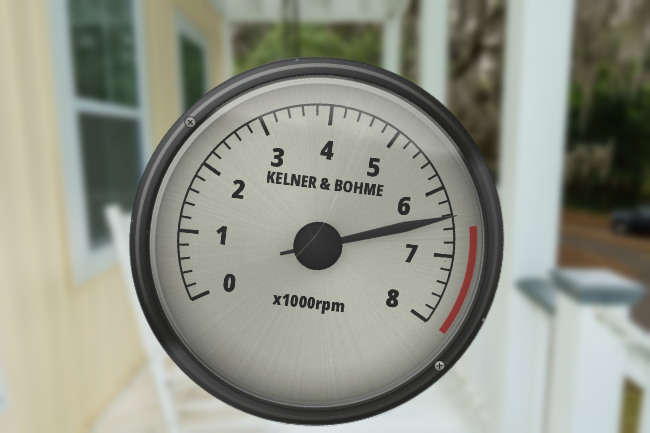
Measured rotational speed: 6400 rpm
